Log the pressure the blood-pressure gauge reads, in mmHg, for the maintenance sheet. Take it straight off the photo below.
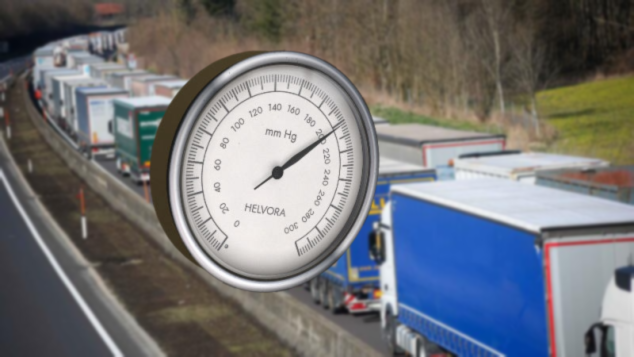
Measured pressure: 200 mmHg
